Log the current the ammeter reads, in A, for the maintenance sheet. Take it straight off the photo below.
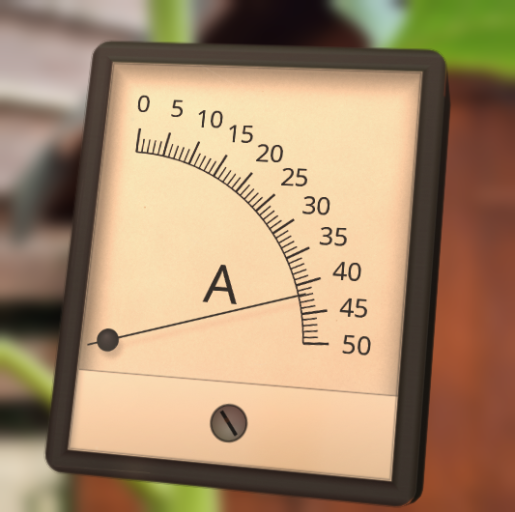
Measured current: 42 A
